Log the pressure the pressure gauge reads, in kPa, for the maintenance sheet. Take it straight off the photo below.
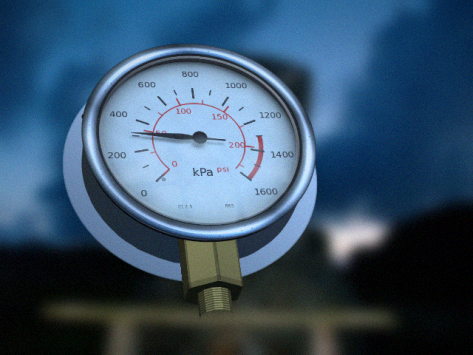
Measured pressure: 300 kPa
